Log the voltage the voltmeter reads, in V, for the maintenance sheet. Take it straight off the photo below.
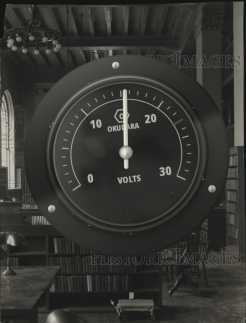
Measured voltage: 15.5 V
